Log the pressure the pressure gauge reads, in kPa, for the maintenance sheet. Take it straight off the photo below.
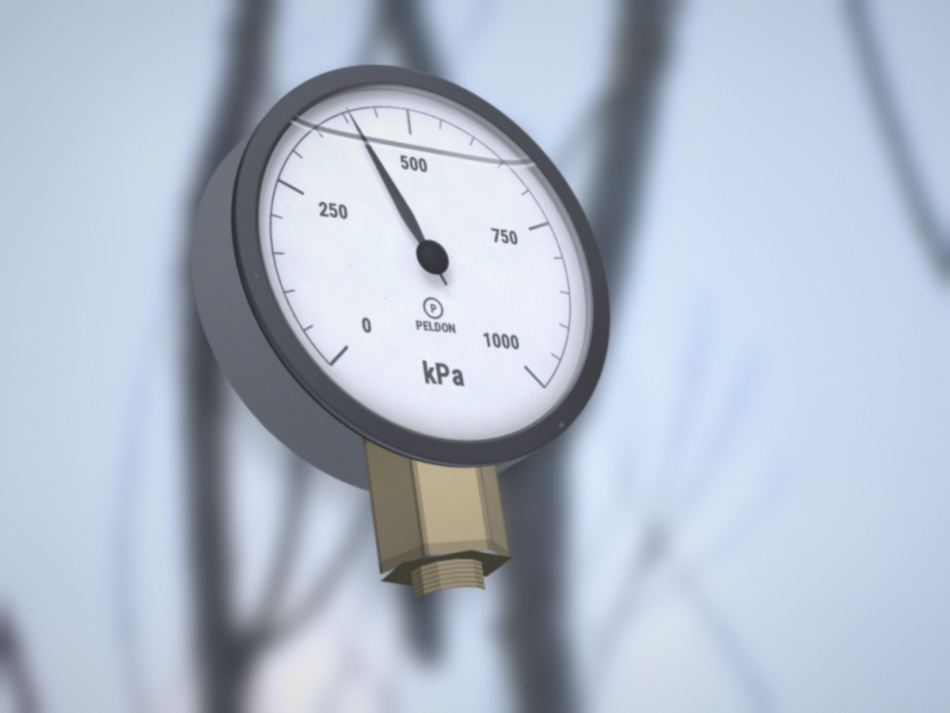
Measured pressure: 400 kPa
